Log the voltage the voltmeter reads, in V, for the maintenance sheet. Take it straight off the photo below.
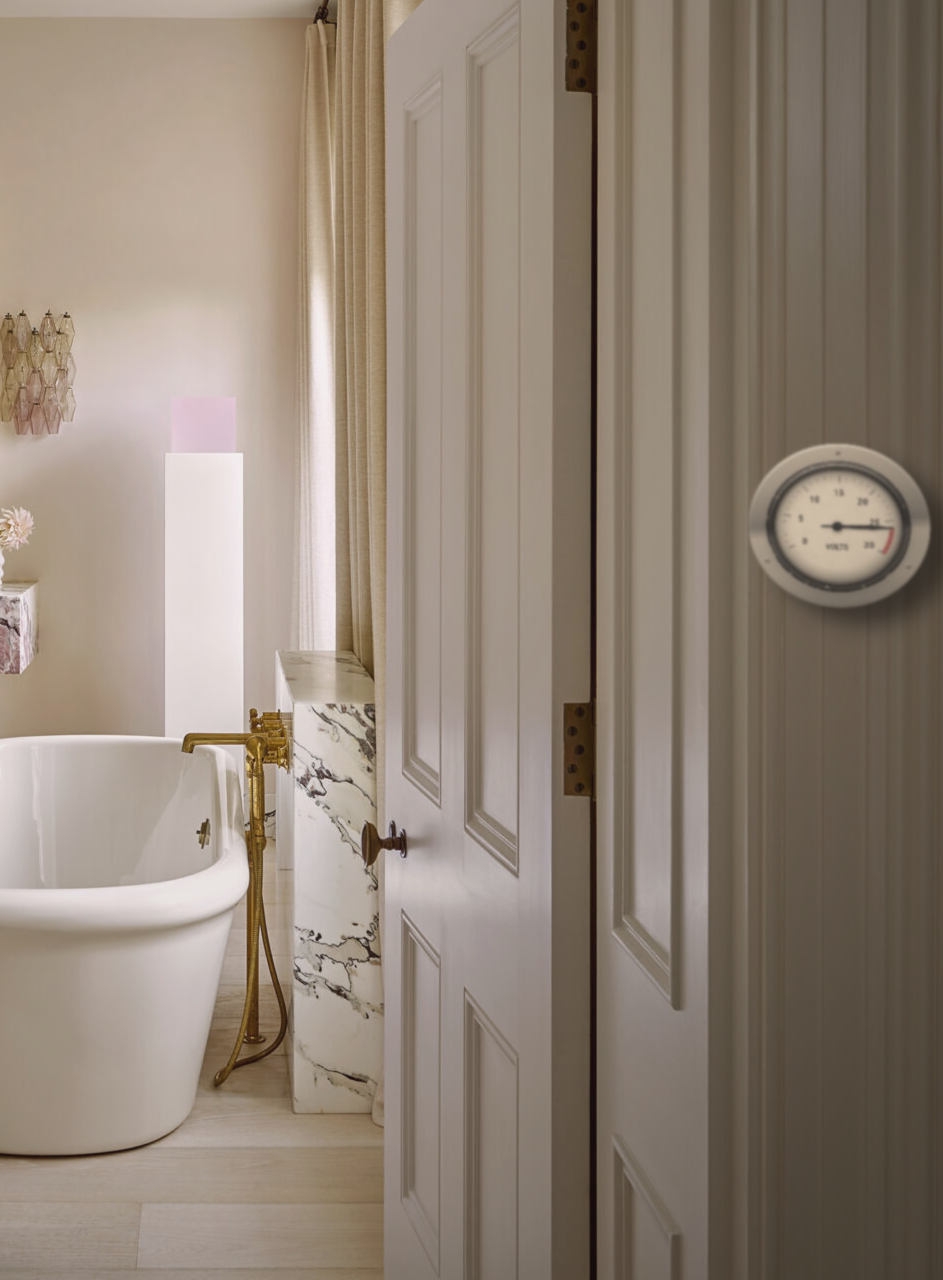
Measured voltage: 26 V
